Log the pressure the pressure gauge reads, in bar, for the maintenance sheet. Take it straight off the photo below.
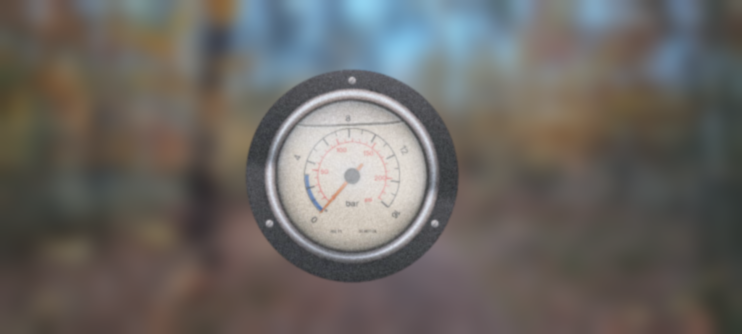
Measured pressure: 0 bar
